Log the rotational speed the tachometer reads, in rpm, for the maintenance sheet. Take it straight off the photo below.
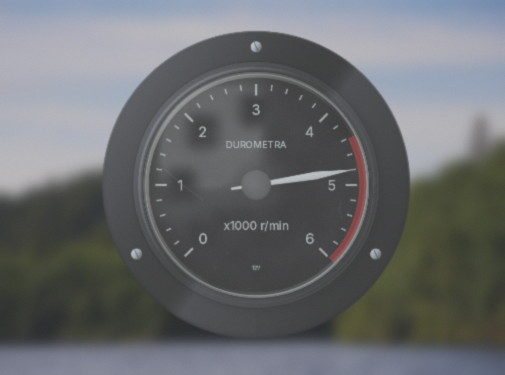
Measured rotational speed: 4800 rpm
